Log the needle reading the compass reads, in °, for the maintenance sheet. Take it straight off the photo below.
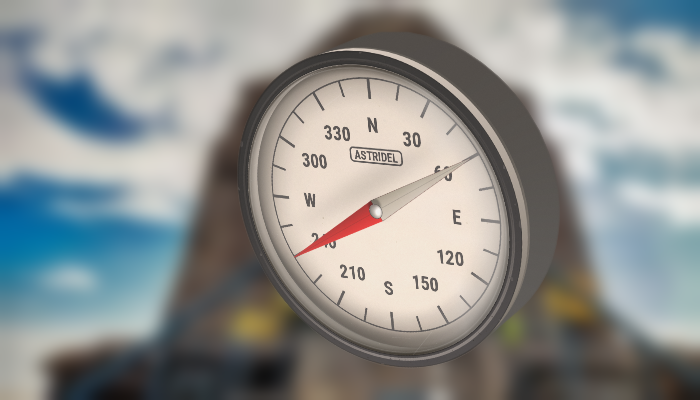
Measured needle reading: 240 °
